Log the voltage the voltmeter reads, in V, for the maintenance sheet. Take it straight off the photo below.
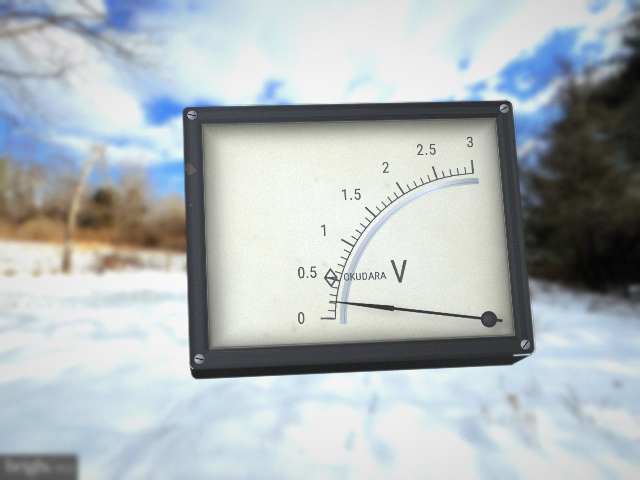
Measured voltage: 0.2 V
